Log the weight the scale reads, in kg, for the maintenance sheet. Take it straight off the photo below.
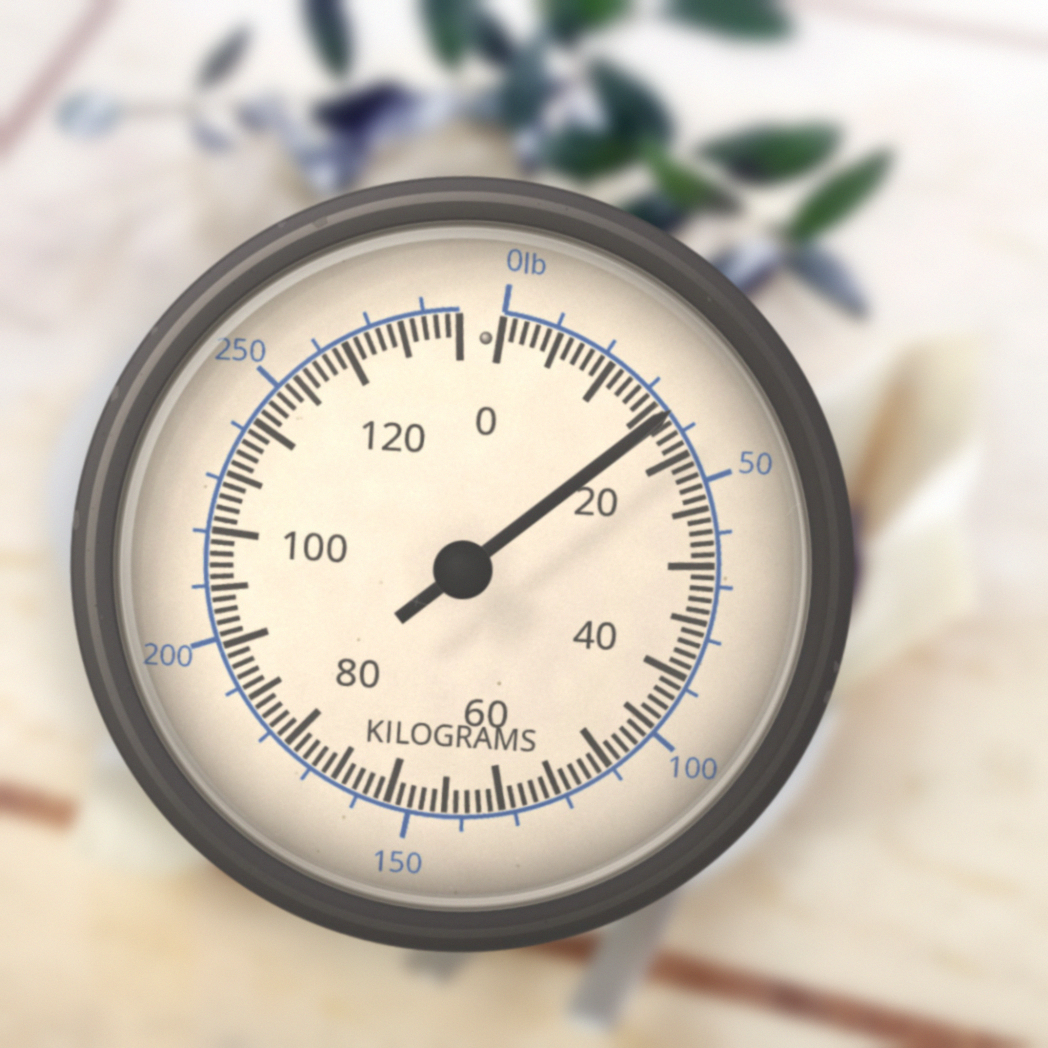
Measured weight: 16 kg
